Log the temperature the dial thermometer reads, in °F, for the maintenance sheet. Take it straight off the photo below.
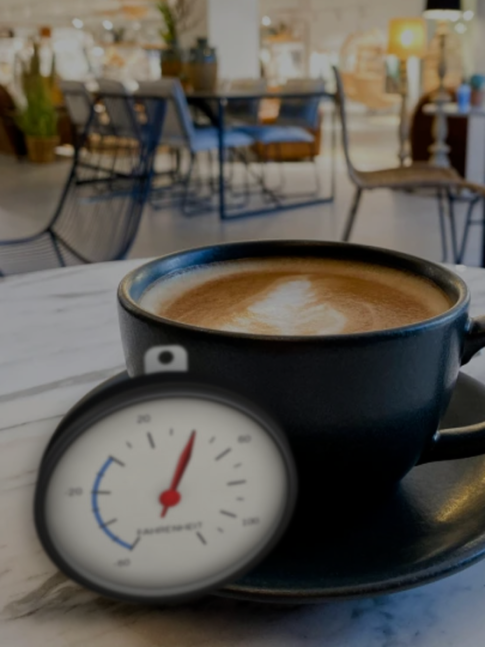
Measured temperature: 40 °F
